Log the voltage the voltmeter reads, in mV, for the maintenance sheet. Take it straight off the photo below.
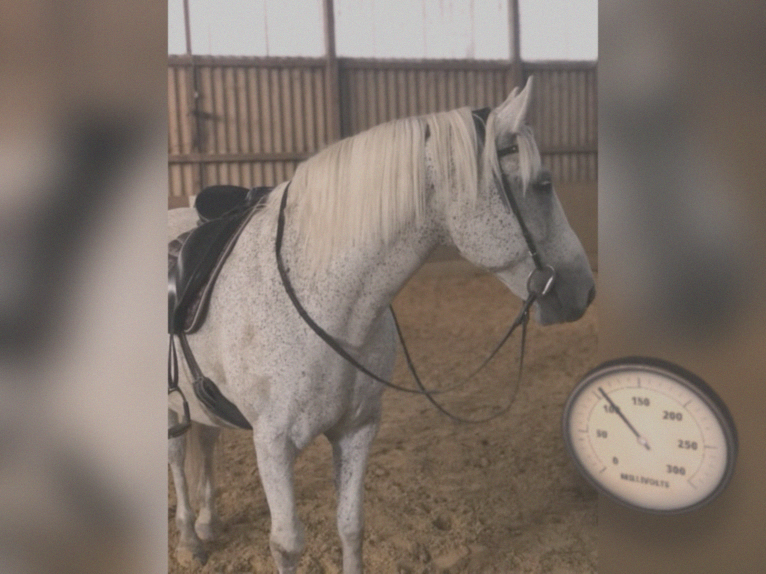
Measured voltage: 110 mV
